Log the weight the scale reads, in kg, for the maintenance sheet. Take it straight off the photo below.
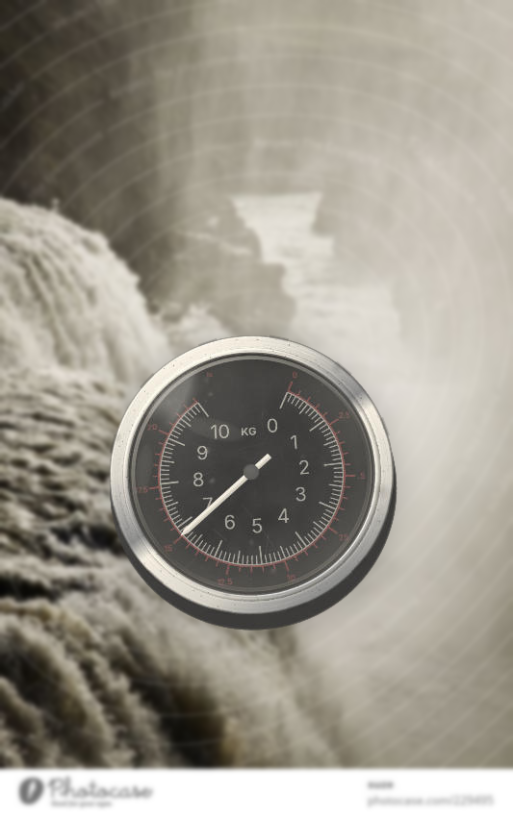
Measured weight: 6.8 kg
